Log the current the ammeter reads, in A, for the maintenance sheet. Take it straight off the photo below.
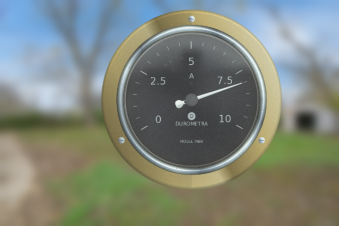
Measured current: 8 A
